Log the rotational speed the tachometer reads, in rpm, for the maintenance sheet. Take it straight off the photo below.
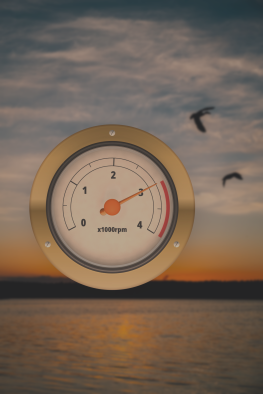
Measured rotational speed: 3000 rpm
